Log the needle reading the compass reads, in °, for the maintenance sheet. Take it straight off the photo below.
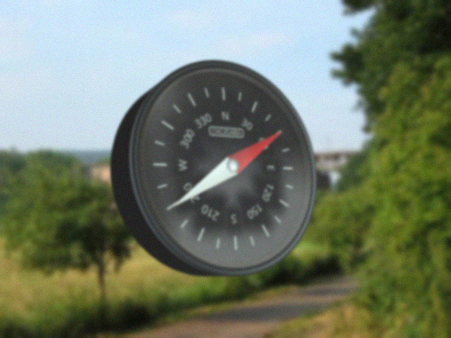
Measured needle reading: 60 °
